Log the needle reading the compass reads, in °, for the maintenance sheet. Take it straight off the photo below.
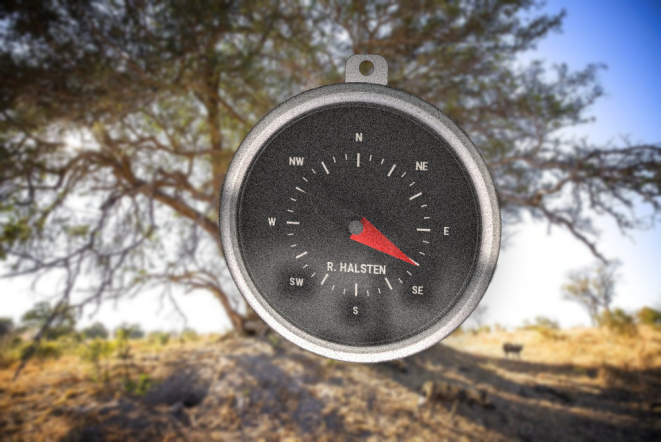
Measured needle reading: 120 °
